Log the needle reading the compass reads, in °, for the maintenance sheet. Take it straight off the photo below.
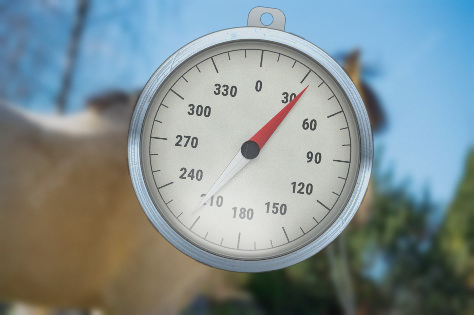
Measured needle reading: 35 °
